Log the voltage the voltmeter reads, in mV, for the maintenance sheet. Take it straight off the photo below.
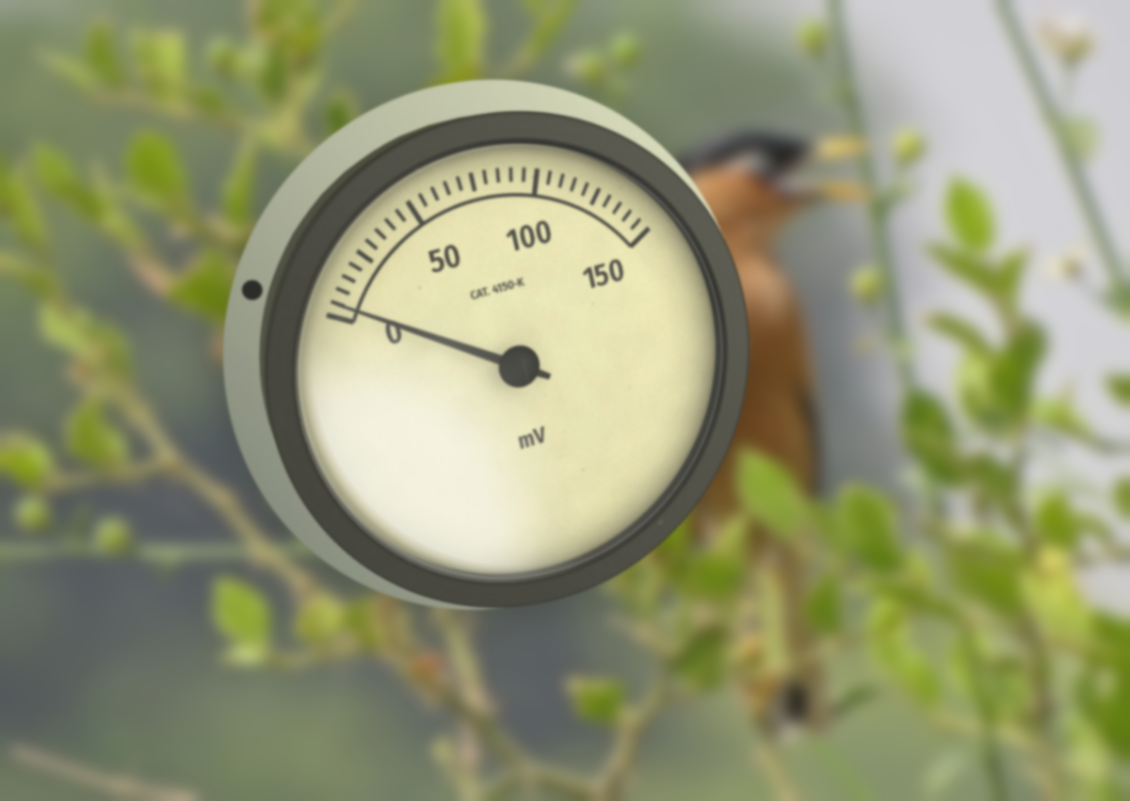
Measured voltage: 5 mV
